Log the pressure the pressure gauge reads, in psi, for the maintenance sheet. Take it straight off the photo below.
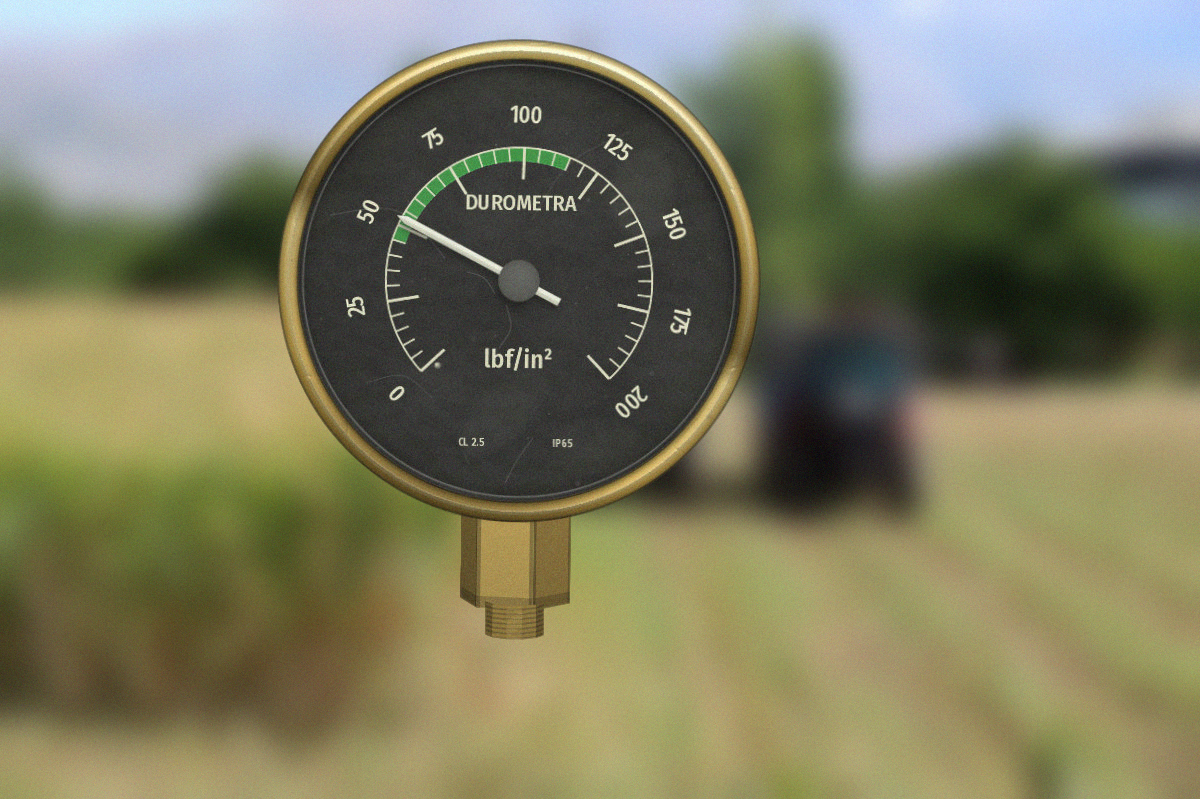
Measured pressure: 52.5 psi
